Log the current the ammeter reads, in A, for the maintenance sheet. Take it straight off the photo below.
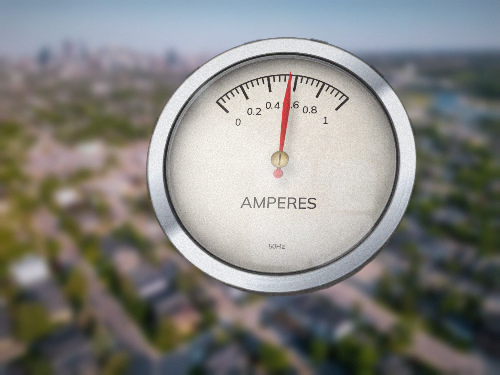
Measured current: 0.56 A
